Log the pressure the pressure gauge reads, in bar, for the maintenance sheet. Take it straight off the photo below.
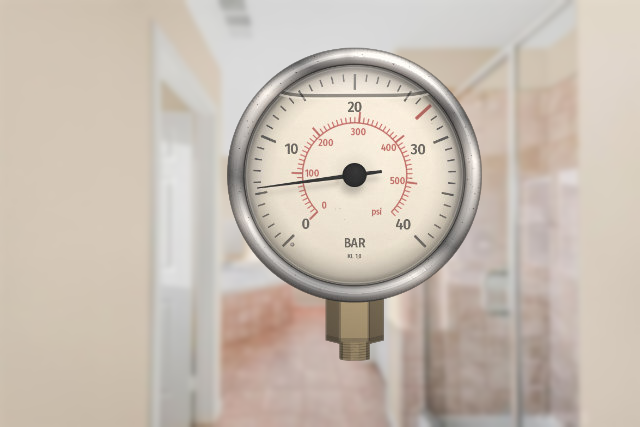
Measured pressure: 5.5 bar
